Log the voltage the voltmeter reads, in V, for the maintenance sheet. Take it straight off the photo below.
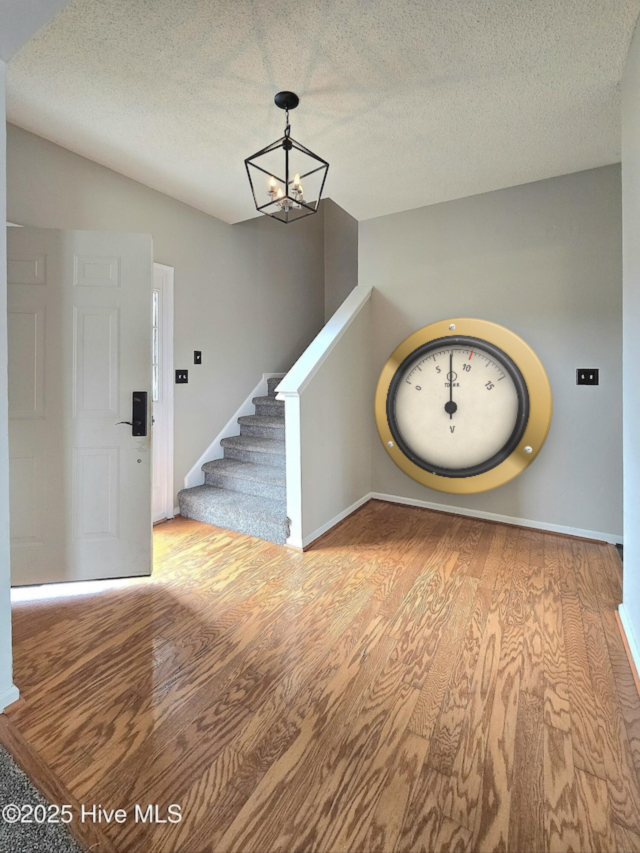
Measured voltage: 7.5 V
